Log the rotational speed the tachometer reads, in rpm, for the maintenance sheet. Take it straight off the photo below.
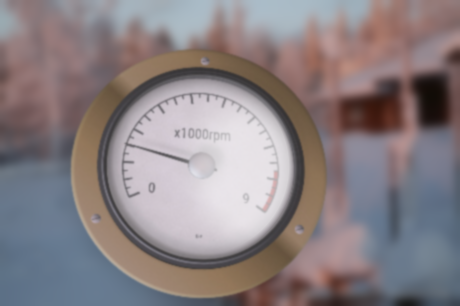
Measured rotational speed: 1500 rpm
